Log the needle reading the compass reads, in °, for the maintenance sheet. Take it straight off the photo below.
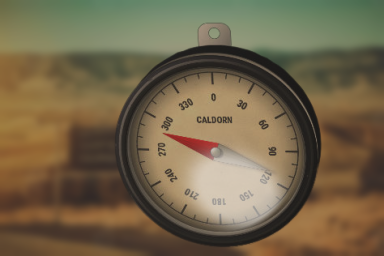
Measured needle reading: 290 °
